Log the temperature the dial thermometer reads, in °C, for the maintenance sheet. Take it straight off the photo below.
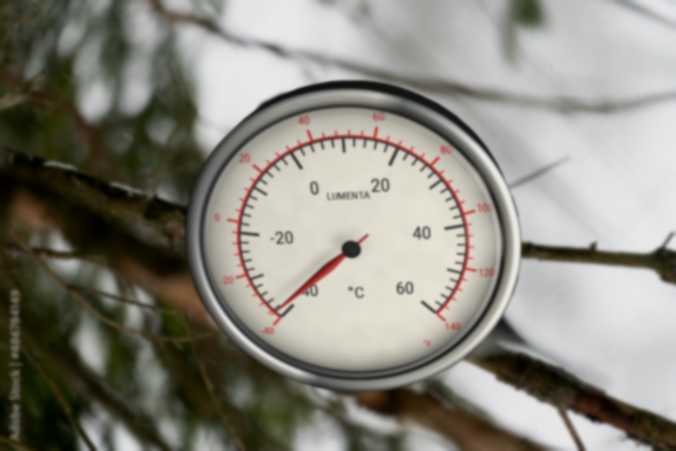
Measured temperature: -38 °C
